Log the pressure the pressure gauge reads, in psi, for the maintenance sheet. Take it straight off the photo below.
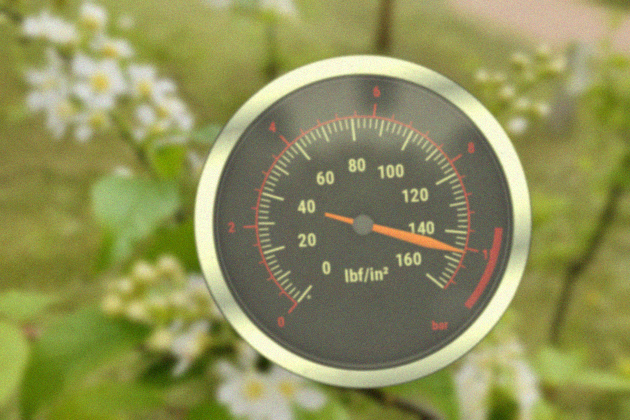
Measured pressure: 146 psi
